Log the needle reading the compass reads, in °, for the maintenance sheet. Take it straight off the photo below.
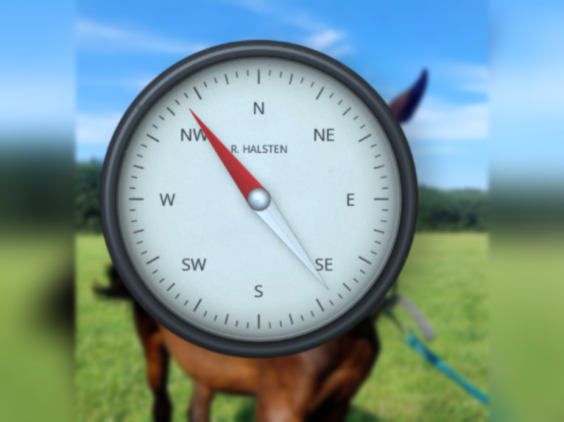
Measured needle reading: 322.5 °
